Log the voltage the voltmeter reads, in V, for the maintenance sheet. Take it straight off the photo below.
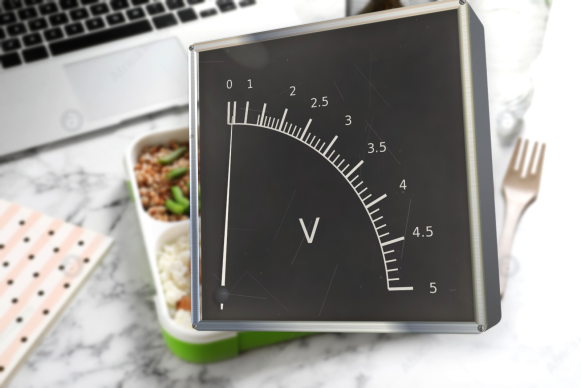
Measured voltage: 0.5 V
